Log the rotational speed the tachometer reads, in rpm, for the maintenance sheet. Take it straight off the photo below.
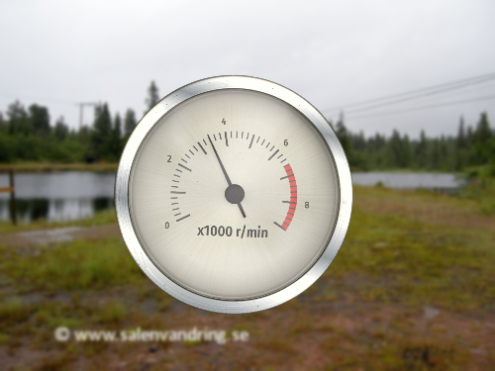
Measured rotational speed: 3400 rpm
